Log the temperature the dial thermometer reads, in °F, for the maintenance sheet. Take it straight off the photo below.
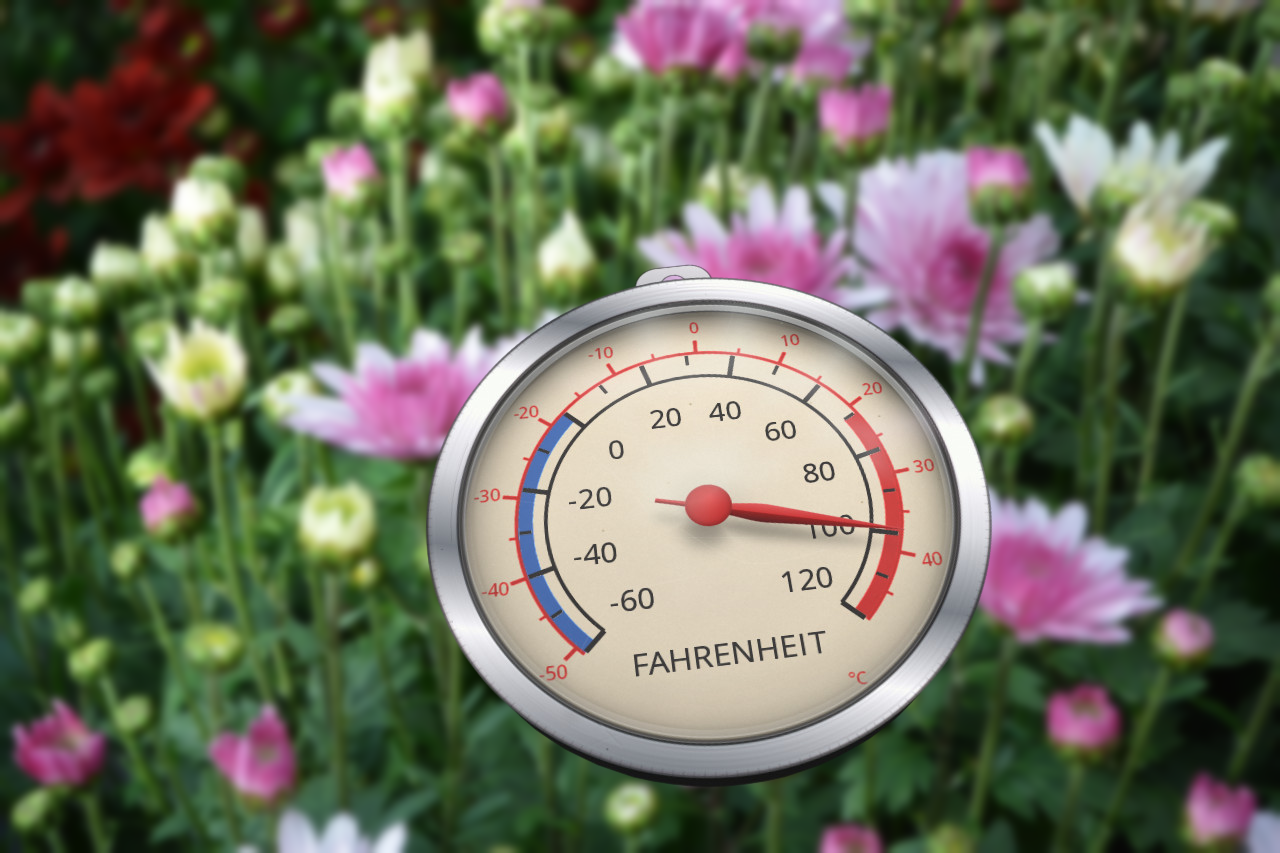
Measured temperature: 100 °F
